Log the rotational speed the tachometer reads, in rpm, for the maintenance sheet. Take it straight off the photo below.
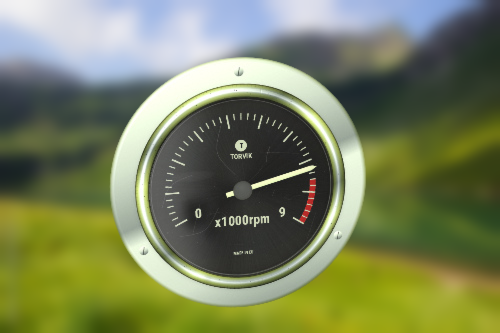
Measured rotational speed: 7200 rpm
